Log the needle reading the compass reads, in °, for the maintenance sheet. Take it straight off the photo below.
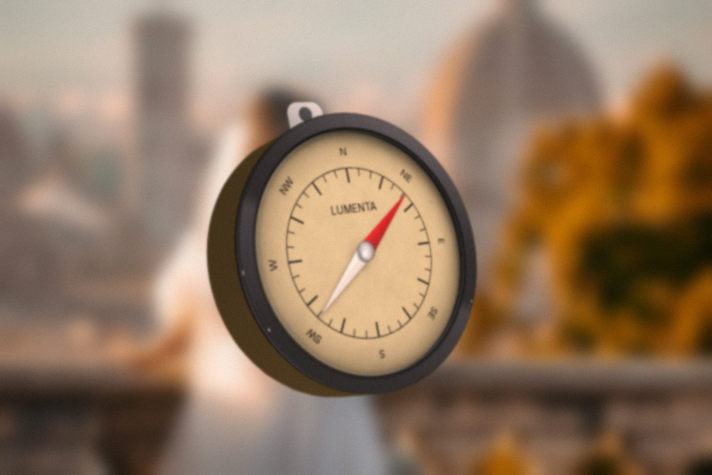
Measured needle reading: 50 °
